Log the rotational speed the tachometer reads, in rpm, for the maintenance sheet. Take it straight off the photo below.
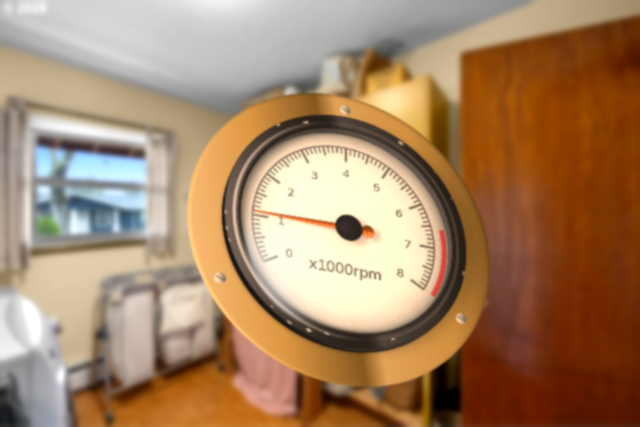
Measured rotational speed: 1000 rpm
